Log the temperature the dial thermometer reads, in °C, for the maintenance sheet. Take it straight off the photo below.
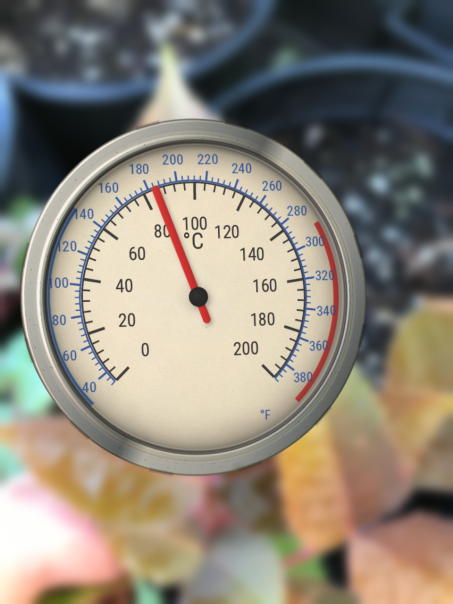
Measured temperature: 84 °C
